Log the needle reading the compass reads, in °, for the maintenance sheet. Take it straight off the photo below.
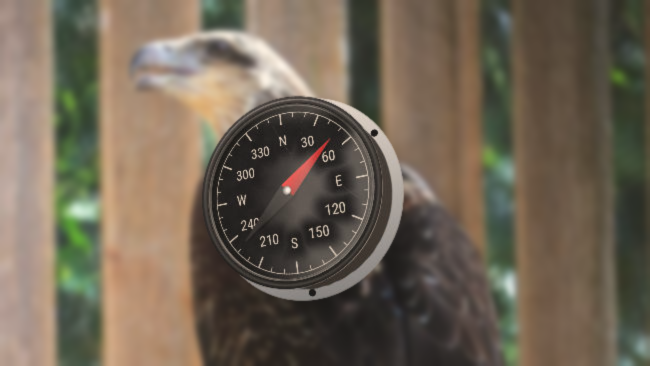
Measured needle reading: 50 °
